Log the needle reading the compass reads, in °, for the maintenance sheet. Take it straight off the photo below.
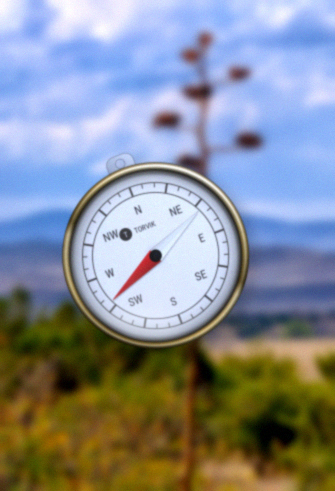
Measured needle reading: 245 °
